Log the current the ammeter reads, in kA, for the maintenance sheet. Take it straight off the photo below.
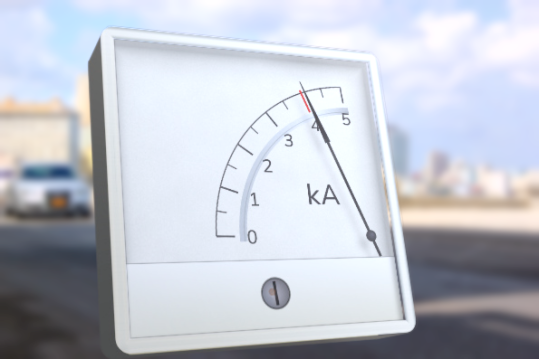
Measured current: 4 kA
